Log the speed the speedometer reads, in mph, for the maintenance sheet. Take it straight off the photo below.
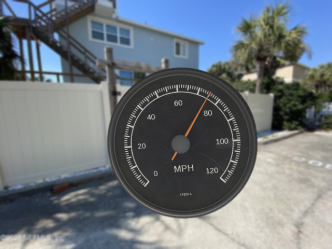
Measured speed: 75 mph
